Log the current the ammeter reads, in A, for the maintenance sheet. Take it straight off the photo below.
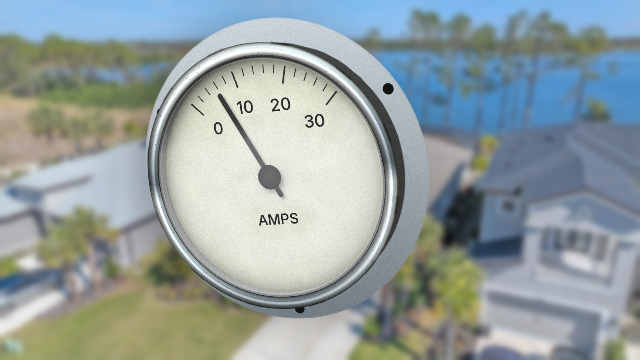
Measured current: 6 A
